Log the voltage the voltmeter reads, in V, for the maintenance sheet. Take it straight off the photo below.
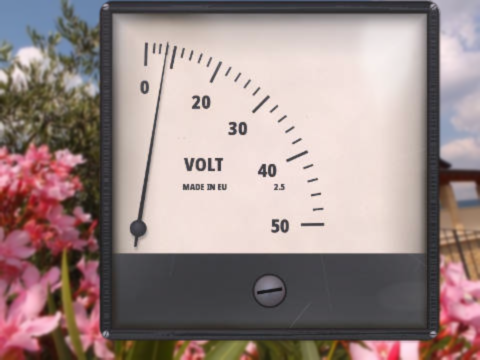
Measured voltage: 8 V
